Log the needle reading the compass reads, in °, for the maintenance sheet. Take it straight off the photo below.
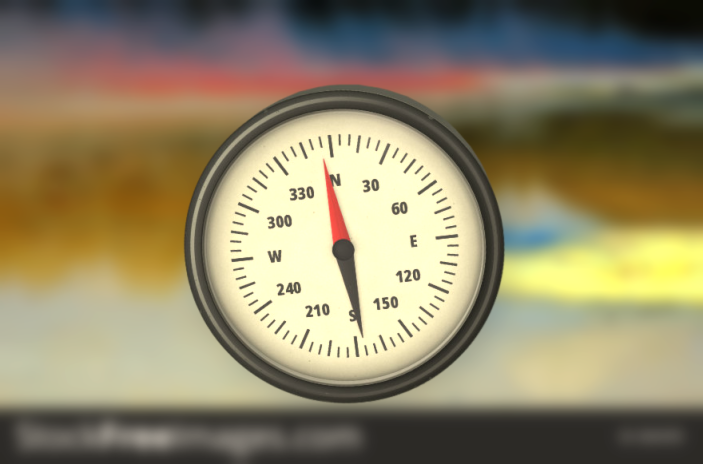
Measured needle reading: 355 °
